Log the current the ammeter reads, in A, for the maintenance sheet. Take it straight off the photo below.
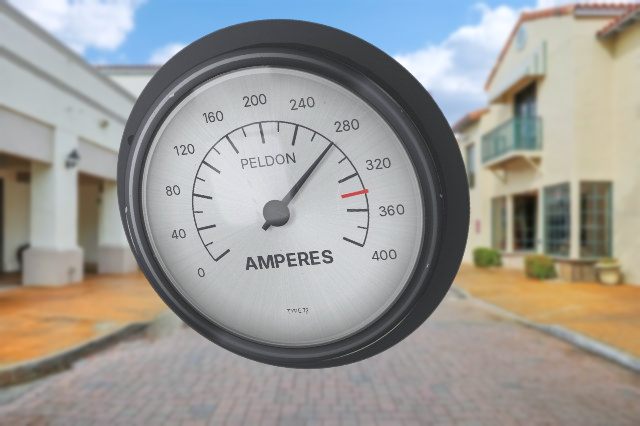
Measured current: 280 A
